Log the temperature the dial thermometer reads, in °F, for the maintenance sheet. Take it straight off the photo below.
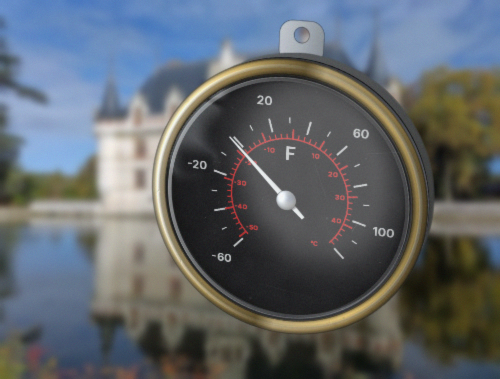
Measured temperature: 0 °F
